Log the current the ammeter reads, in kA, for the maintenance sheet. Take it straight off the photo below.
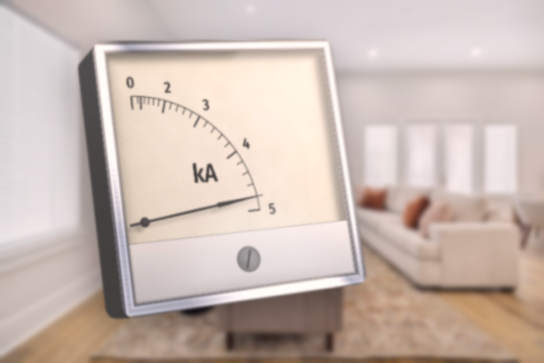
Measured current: 4.8 kA
